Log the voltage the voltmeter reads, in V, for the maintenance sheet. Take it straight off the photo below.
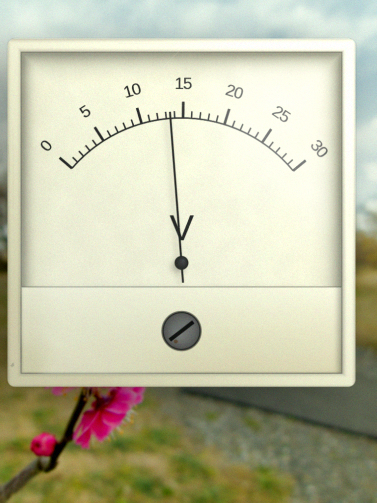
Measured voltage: 13.5 V
